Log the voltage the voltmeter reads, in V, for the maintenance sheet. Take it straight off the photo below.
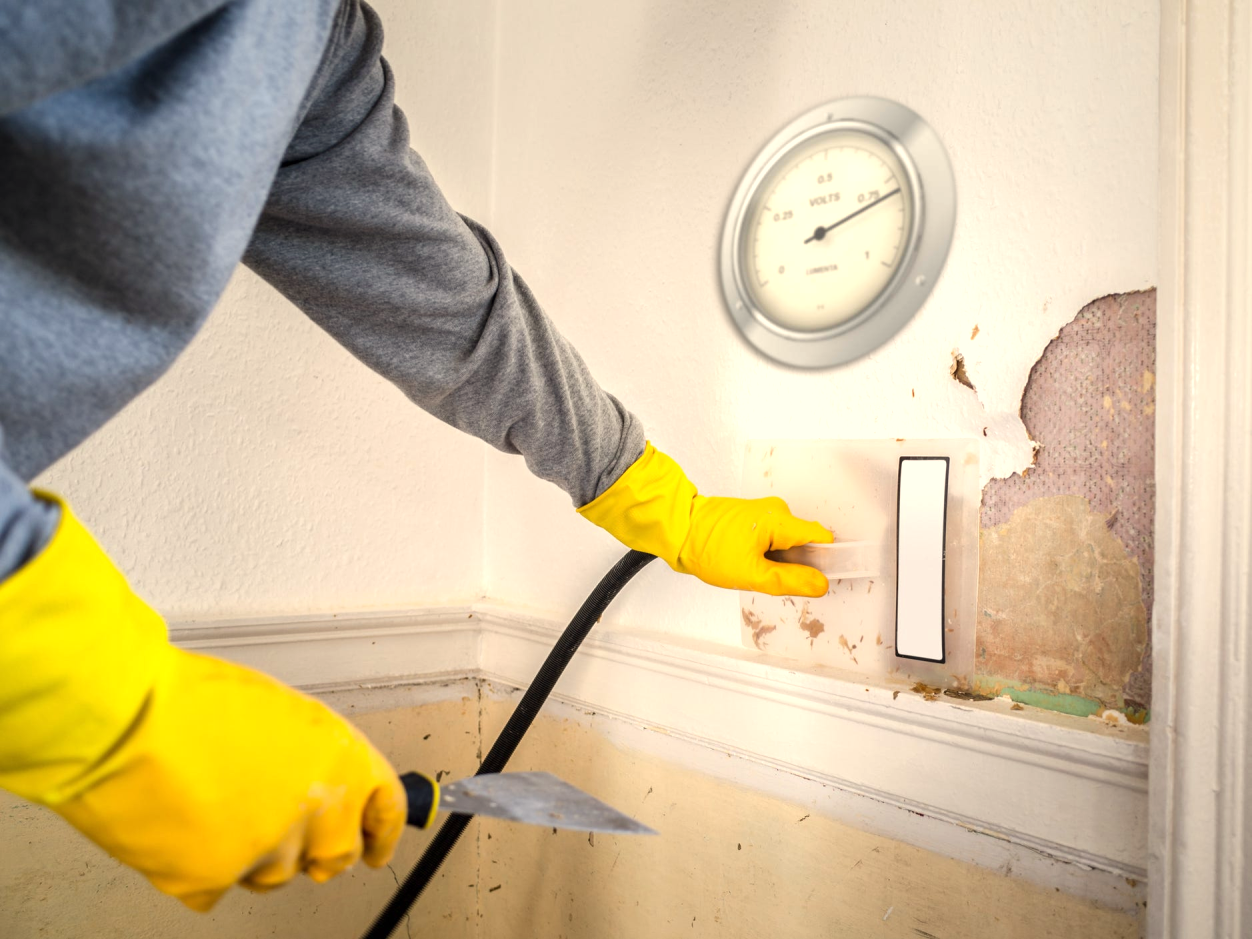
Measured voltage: 0.8 V
